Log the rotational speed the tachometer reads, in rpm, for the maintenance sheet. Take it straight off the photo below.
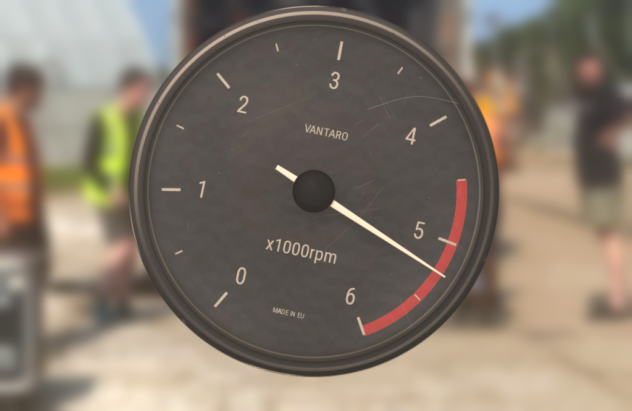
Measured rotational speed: 5250 rpm
